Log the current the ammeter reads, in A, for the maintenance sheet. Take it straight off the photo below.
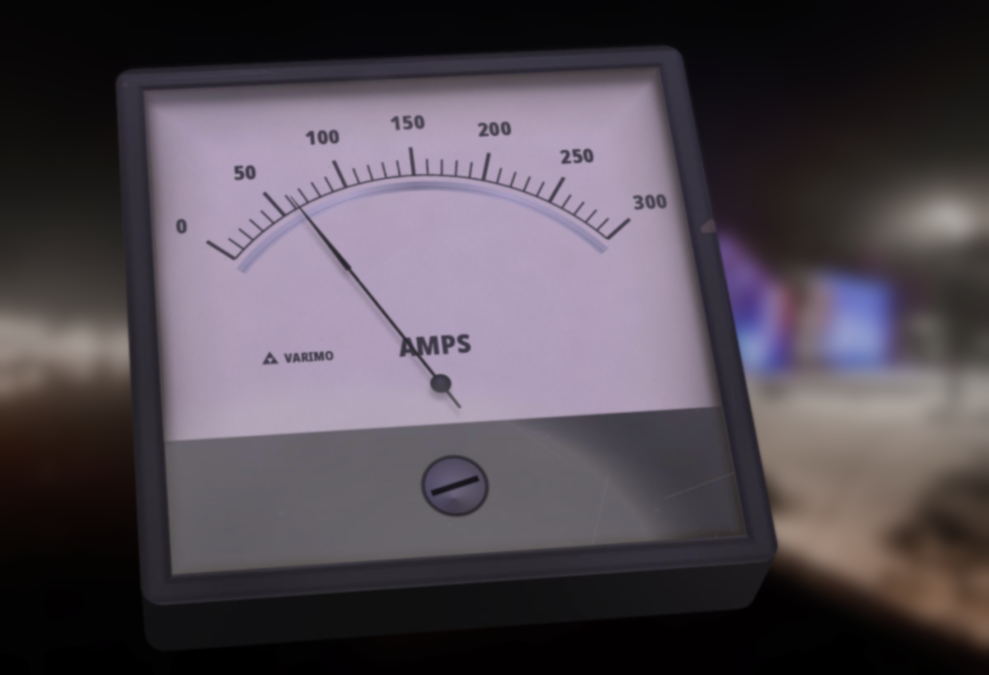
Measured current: 60 A
